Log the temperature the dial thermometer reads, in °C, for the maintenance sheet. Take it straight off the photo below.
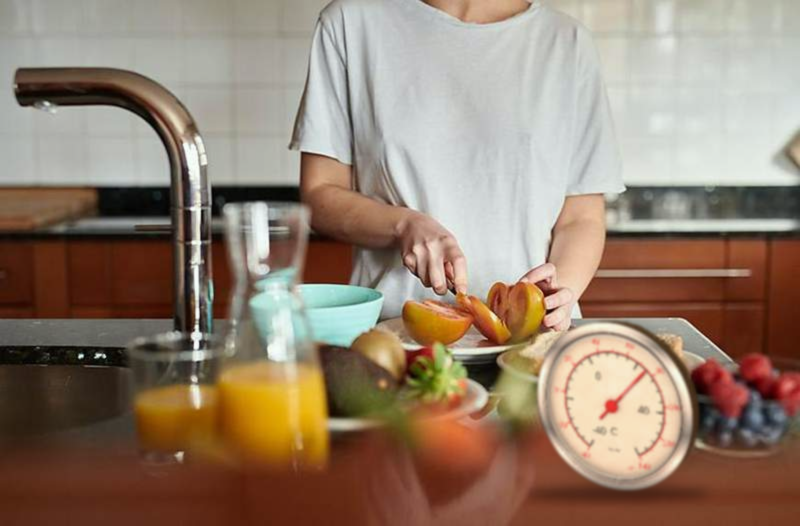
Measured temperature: 24 °C
